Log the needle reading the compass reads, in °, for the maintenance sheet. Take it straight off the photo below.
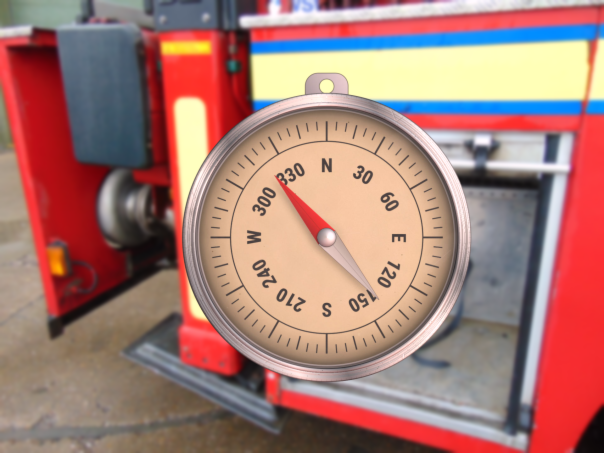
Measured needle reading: 320 °
